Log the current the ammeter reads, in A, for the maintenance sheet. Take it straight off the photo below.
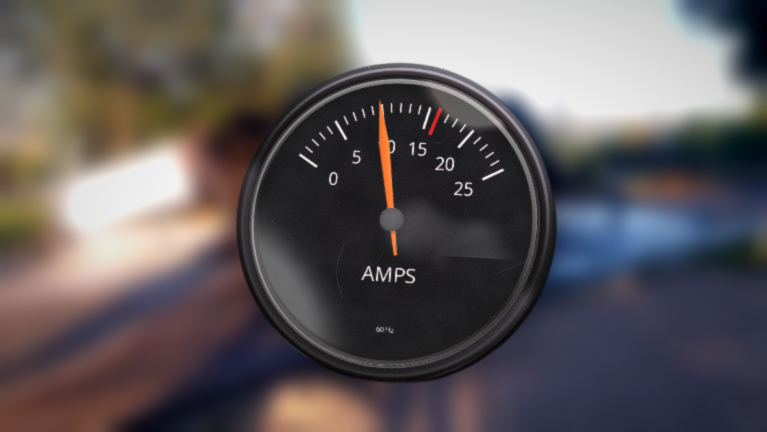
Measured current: 10 A
